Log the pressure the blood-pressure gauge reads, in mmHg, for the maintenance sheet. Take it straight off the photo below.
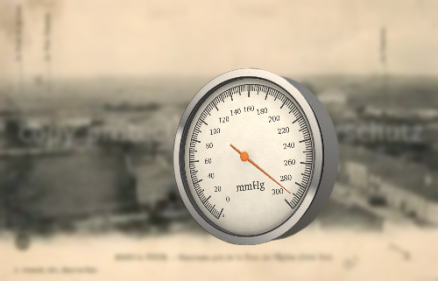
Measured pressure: 290 mmHg
